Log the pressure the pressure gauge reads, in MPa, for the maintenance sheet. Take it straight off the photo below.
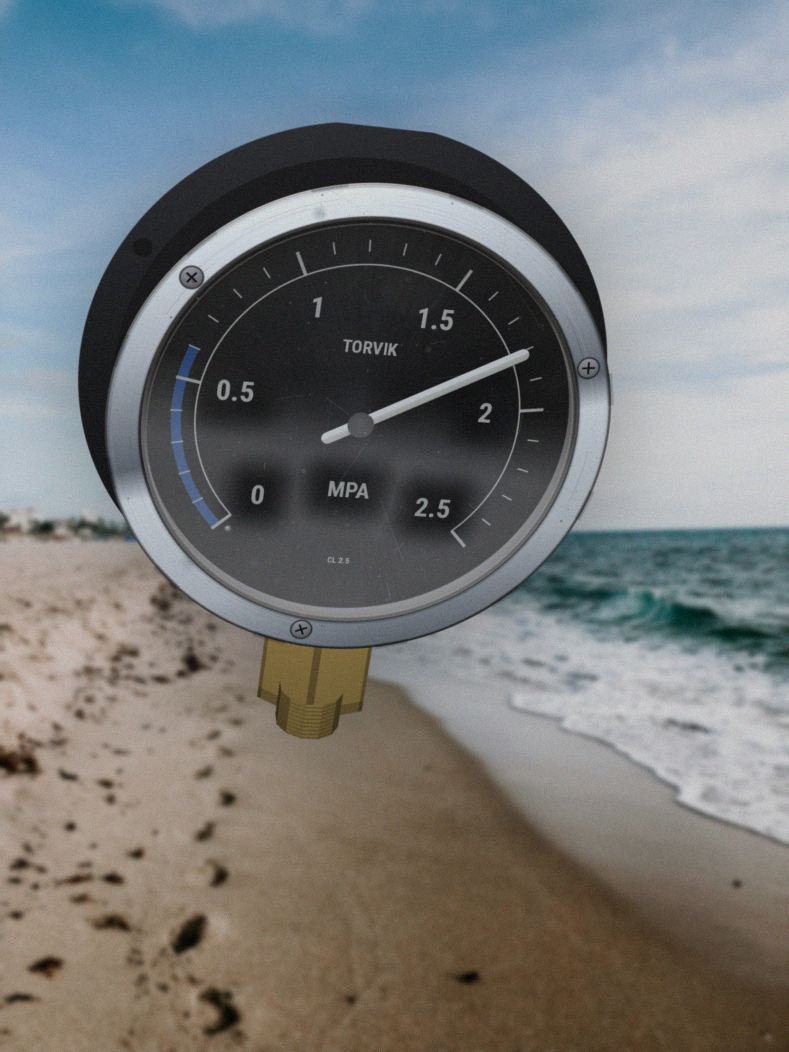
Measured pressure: 1.8 MPa
